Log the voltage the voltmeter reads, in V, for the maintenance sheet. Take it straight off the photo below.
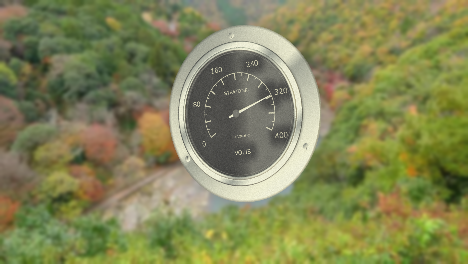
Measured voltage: 320 V
